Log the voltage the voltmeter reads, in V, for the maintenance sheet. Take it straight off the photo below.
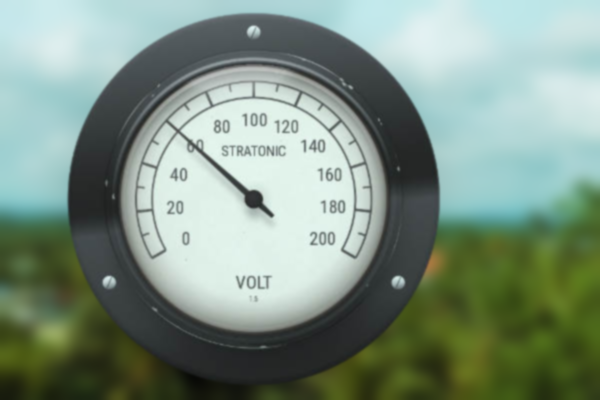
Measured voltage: 60 V
